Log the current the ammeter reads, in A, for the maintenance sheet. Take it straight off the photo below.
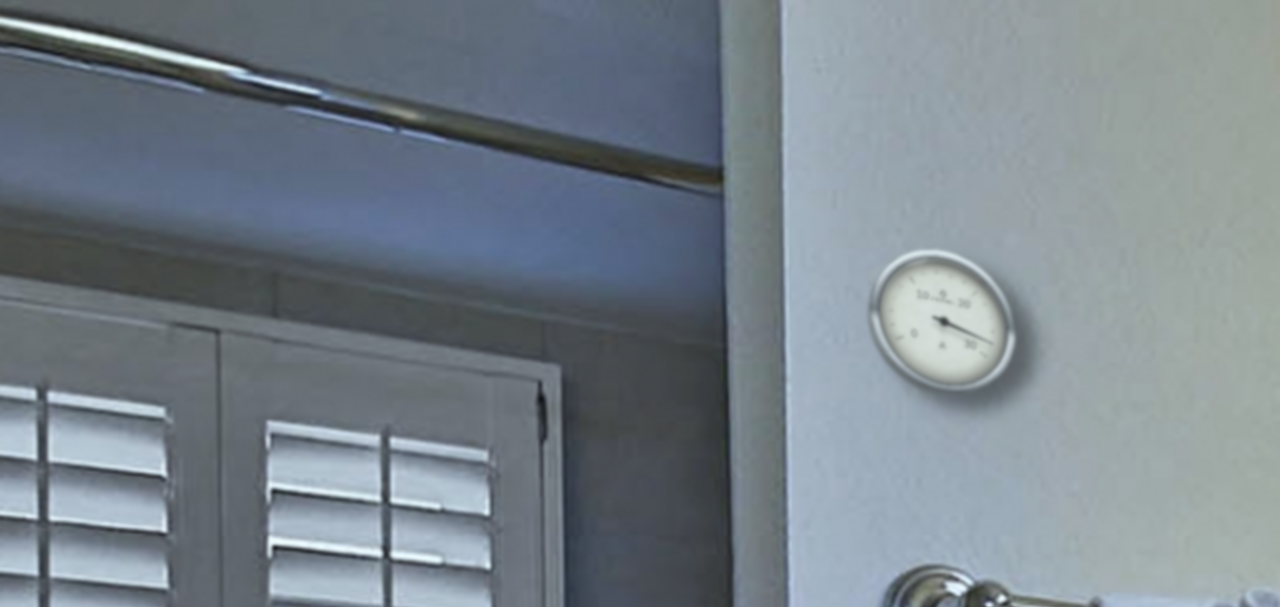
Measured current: 28 A
